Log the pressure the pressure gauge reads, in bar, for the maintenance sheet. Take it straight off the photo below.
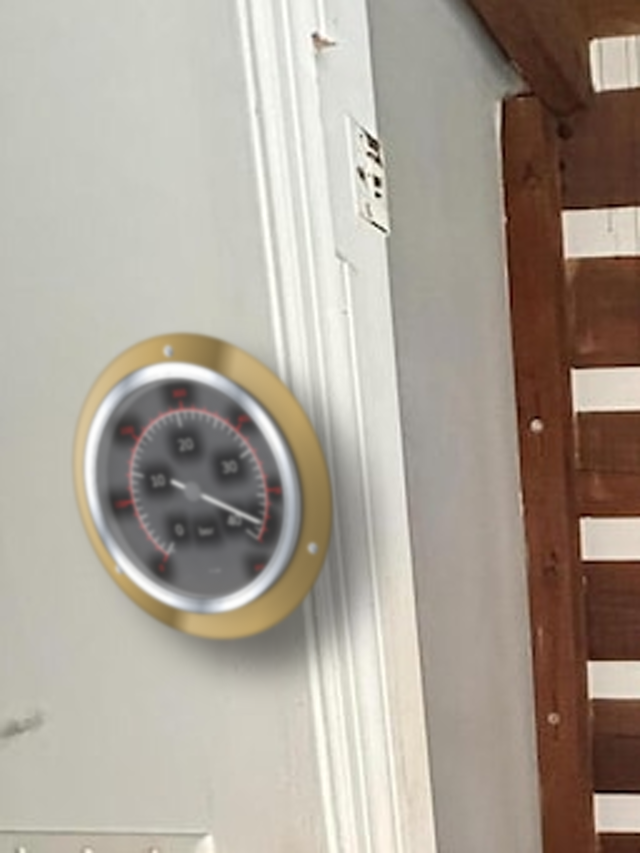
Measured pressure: 38 bar
